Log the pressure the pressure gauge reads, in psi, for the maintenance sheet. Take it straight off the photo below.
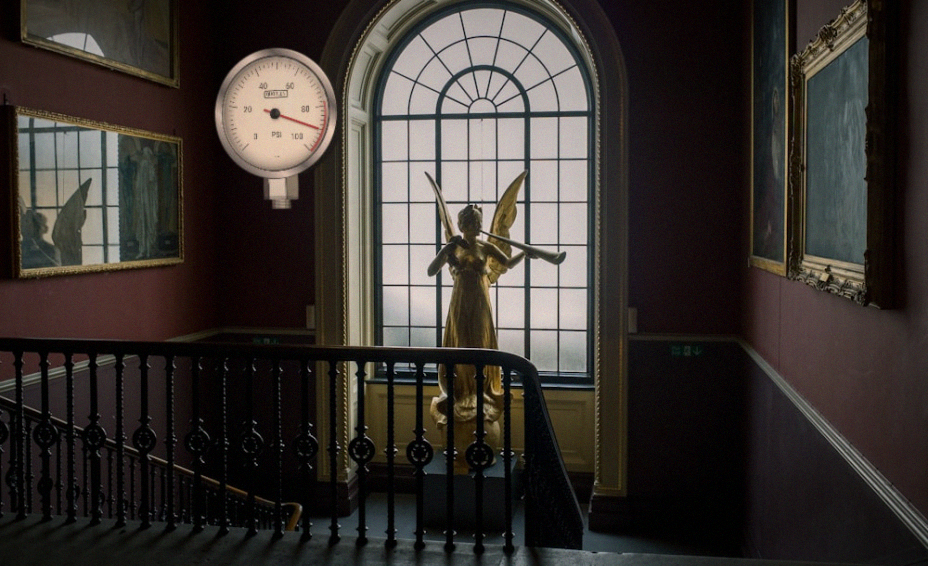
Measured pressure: 90 psi
